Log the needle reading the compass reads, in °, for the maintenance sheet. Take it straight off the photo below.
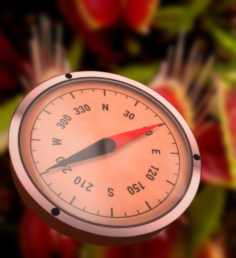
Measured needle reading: 60 °
